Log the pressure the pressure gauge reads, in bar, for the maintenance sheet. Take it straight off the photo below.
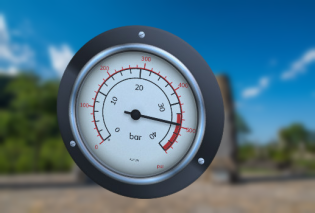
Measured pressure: 34 bar
